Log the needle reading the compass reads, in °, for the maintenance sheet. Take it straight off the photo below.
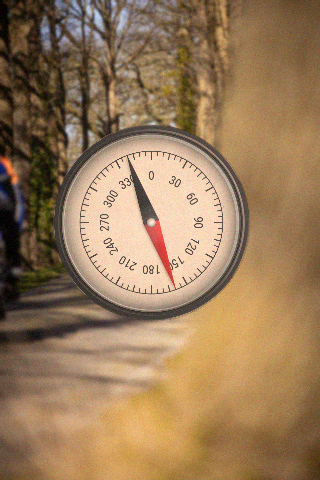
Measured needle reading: 160 °
